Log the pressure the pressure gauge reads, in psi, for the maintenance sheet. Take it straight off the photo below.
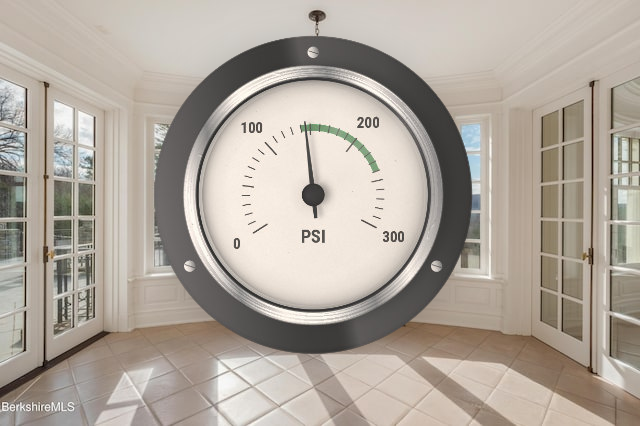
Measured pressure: 145 psi
